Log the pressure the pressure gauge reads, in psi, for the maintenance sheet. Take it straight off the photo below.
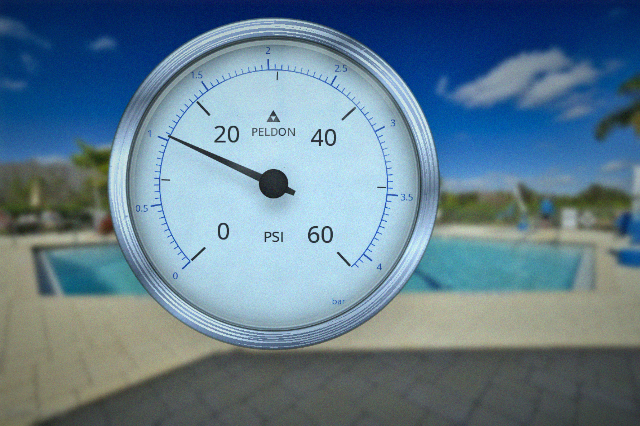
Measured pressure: 15 psi
